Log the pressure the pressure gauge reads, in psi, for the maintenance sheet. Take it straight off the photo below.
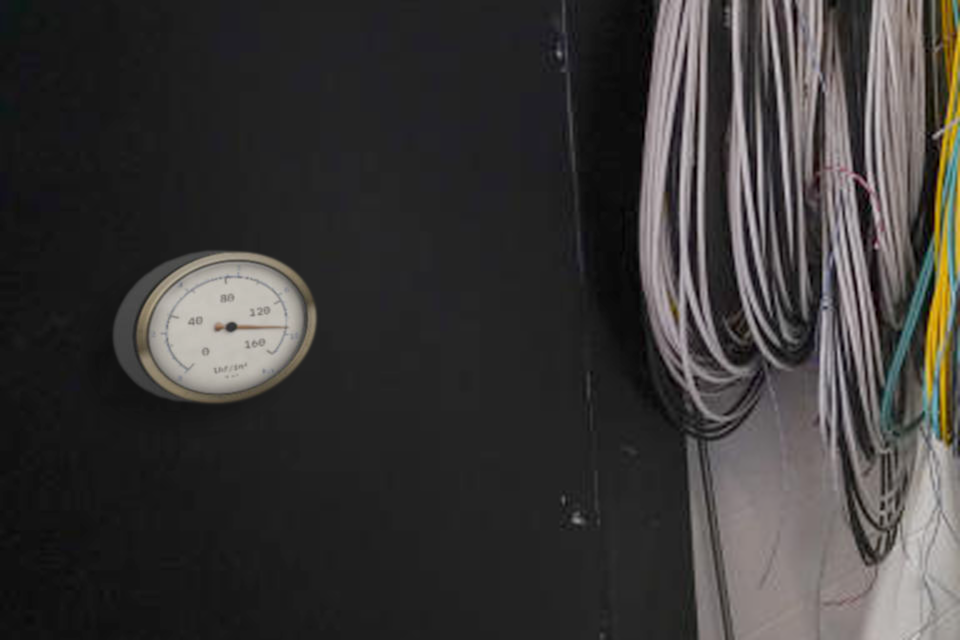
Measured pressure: 140 psi
